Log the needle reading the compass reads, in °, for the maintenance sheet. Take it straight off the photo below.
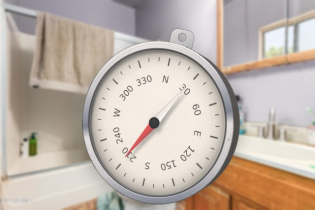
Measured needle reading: 210 °
